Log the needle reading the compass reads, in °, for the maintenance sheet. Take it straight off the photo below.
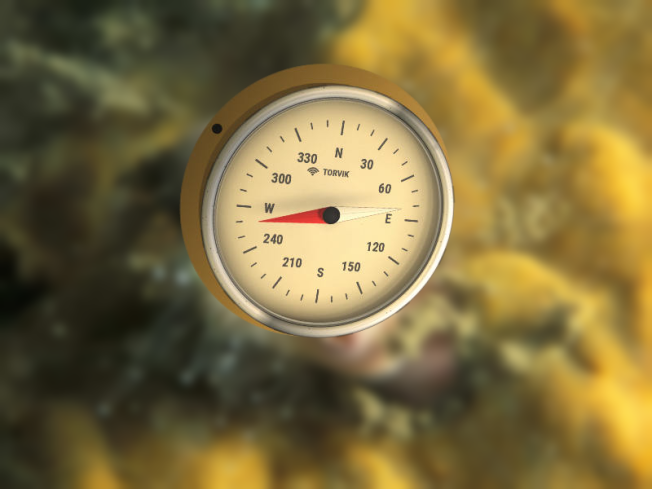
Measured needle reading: 260 °
